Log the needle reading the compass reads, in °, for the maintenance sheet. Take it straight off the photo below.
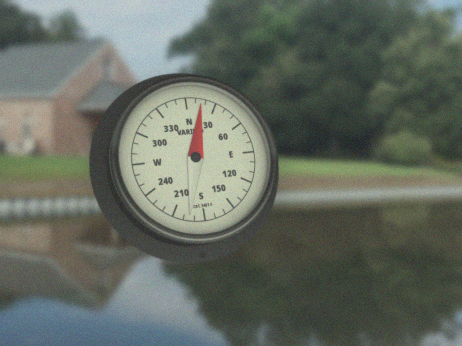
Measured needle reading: 15 °
